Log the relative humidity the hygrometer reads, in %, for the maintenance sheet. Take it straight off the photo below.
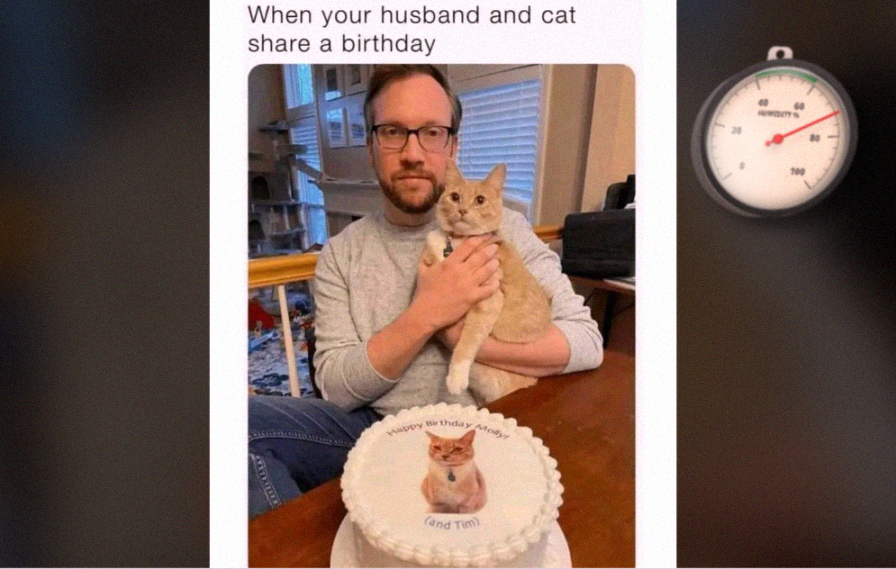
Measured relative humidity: 72 %
